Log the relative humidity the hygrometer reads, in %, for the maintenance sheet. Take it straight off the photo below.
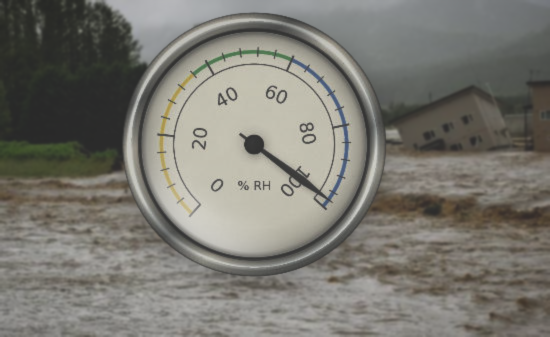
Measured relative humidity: 98 %
